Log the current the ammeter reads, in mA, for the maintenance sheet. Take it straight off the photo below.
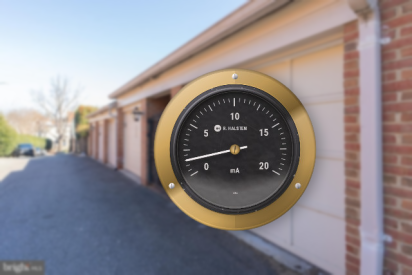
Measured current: 1.5 mA
